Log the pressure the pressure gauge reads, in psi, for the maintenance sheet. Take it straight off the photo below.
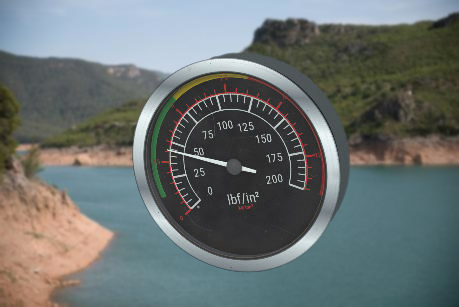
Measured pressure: 45 psi
